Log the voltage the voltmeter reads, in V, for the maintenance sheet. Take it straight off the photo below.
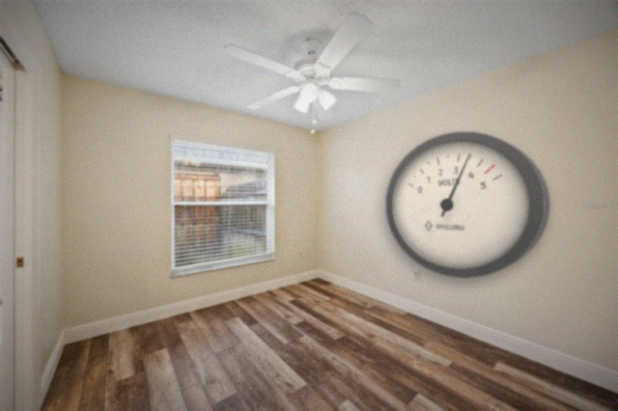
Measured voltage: 3.5 V
